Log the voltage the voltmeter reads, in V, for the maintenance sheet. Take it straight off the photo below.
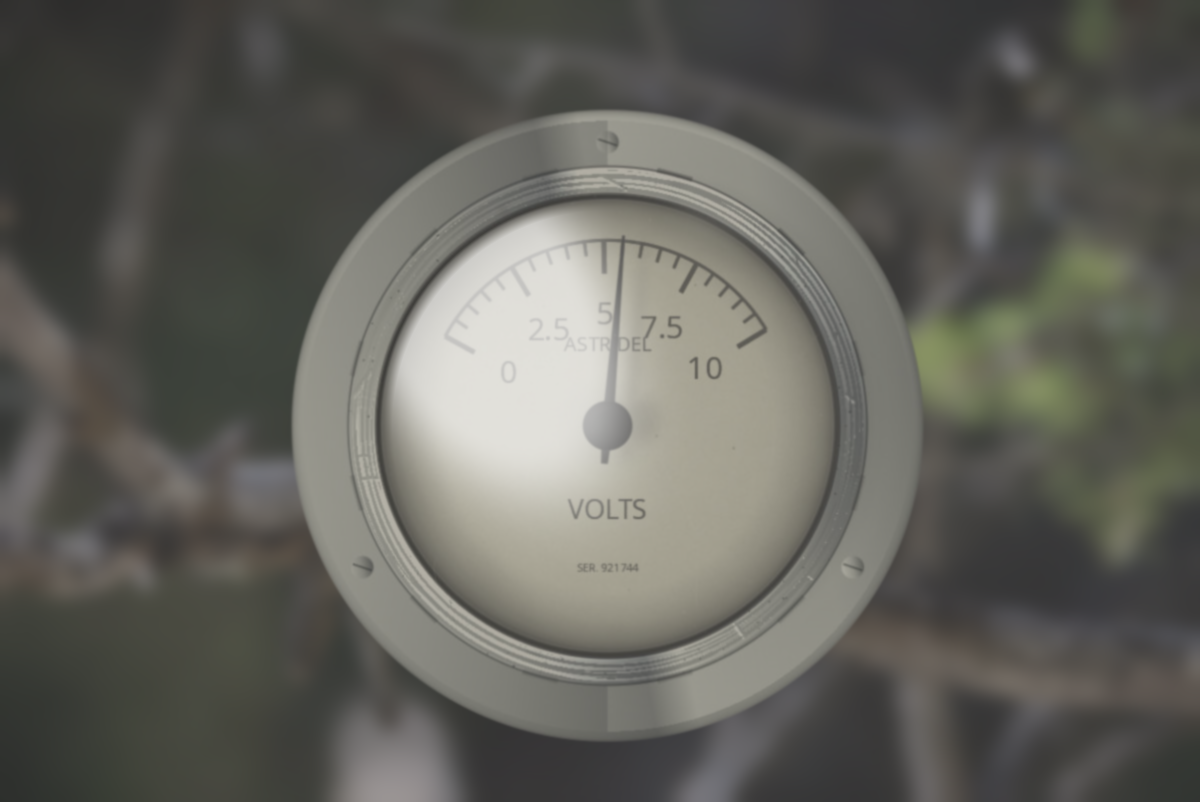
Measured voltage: 5.5 V
